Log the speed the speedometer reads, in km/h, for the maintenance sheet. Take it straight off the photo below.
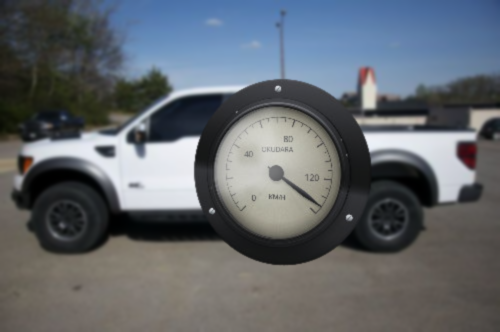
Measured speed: 135 km/h
